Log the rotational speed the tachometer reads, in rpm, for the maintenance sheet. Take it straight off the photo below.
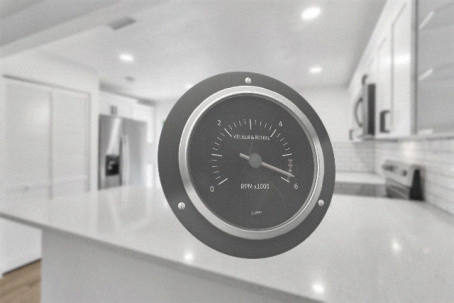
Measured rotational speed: 5800 rpm
